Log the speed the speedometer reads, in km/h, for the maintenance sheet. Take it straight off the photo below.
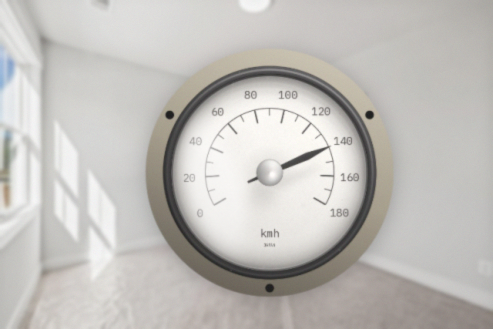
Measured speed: 140 km/h
